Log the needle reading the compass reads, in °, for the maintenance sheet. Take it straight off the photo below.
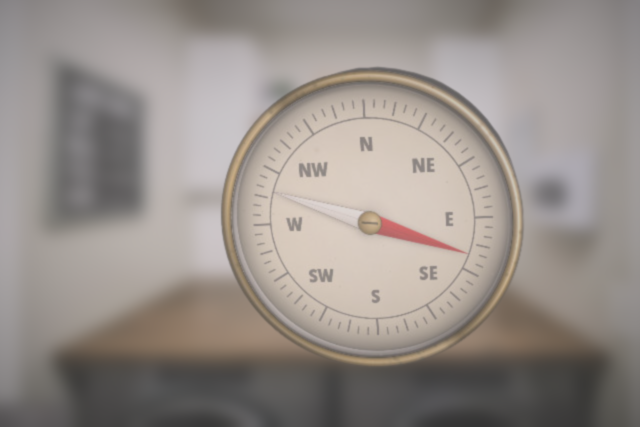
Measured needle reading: 110 °
